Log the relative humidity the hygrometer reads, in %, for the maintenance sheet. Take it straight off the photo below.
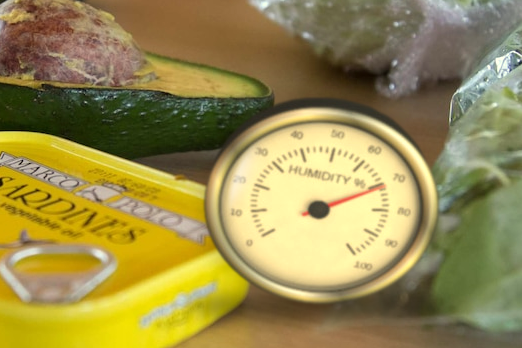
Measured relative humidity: 70 %
